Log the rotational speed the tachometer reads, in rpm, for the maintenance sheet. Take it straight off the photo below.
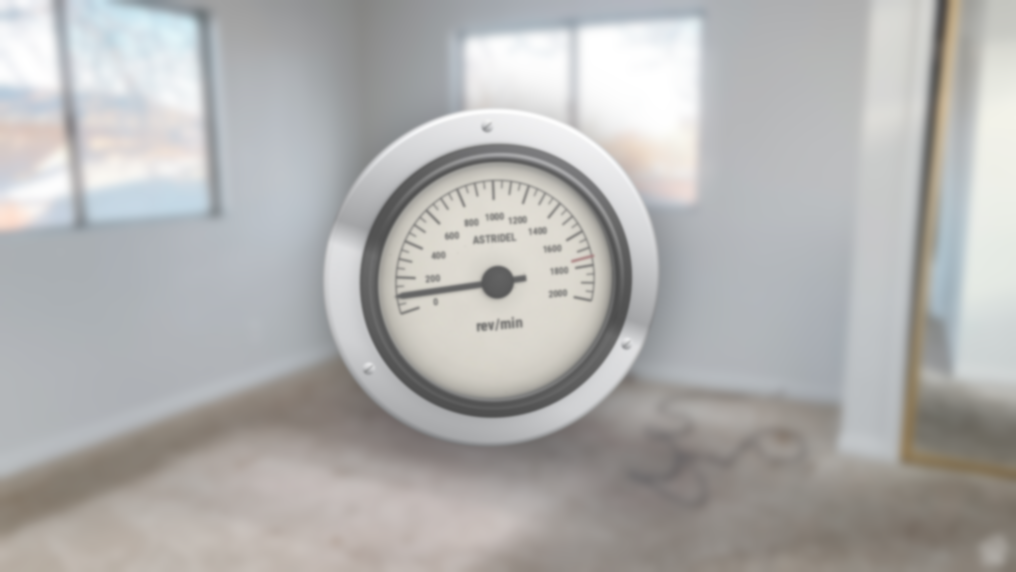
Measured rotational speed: 100 rpm
